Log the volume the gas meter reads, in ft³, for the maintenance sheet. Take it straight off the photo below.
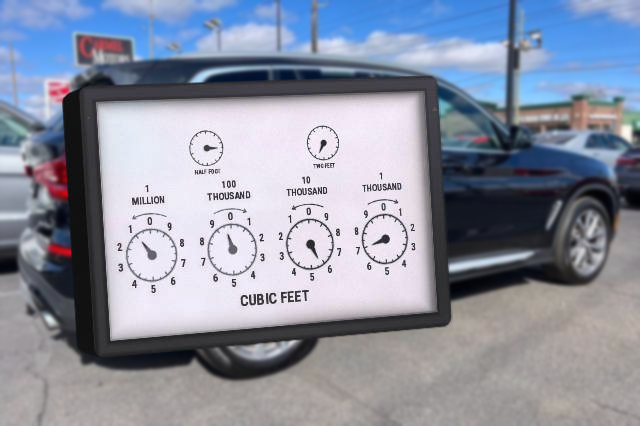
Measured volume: 95700 ft³
